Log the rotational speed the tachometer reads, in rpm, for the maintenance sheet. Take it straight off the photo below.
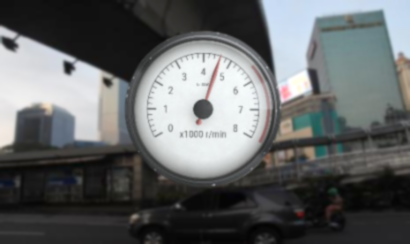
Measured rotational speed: 4600 rpm
